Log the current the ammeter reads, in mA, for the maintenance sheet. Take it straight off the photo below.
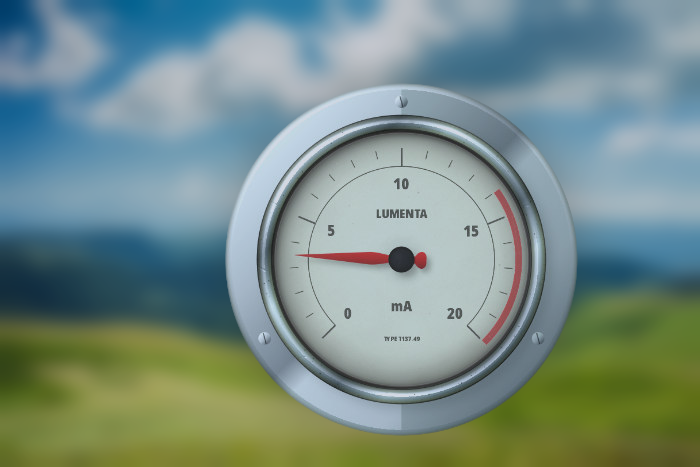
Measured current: 3.5 mA
